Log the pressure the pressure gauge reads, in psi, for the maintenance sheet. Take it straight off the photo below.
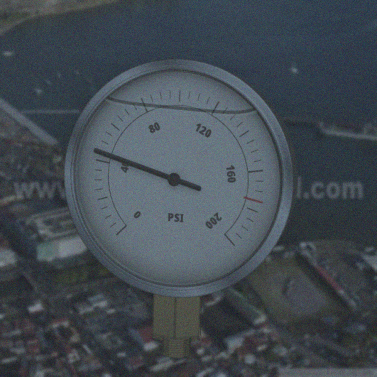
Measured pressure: 45 psi
